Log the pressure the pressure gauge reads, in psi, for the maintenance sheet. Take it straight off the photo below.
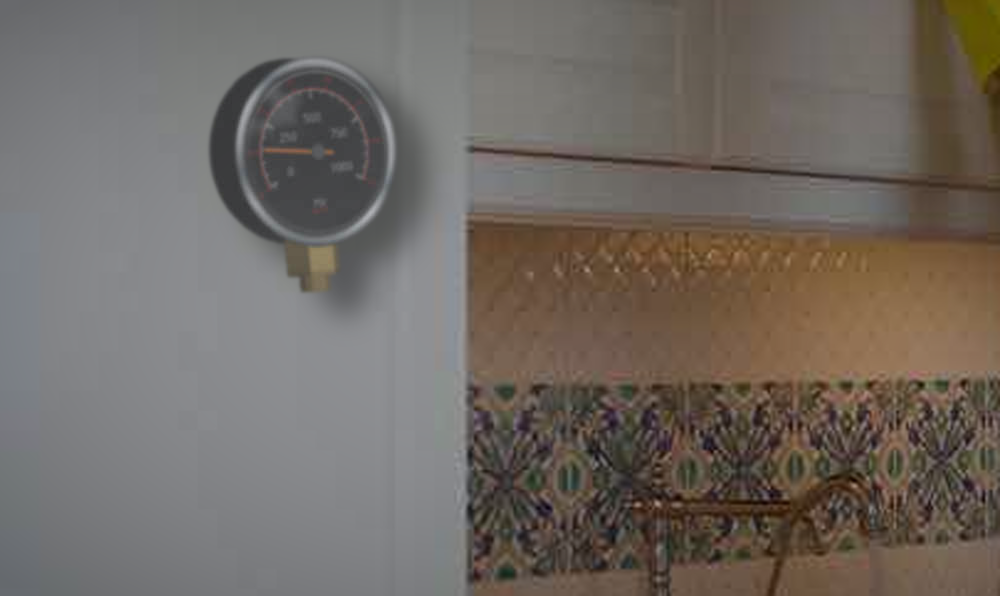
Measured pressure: 150 psi
